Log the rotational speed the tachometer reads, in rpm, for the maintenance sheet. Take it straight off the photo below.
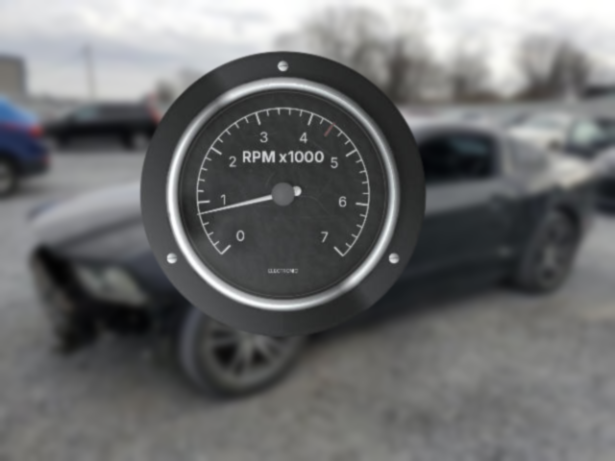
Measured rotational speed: 800 rpm
